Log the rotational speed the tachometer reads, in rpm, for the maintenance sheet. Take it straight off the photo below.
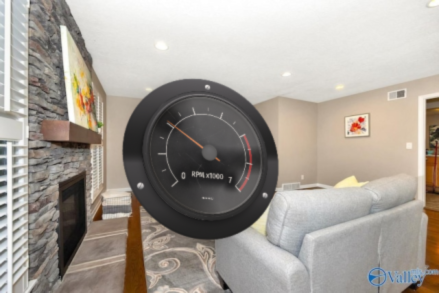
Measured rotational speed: 2000 rpm
